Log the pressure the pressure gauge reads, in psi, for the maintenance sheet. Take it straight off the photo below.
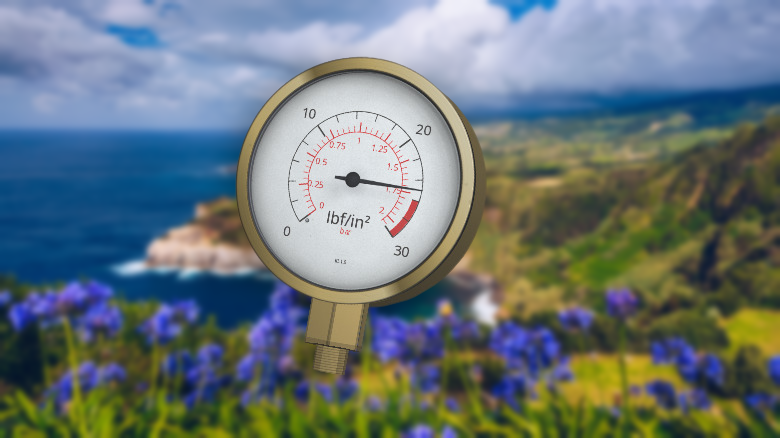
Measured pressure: 25 psi
